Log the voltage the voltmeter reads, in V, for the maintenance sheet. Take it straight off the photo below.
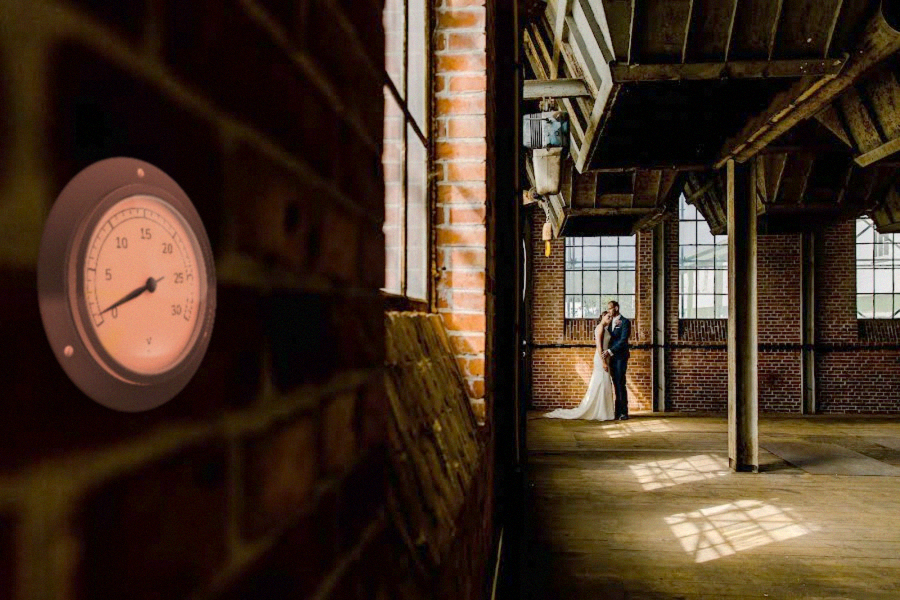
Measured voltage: 1 V
